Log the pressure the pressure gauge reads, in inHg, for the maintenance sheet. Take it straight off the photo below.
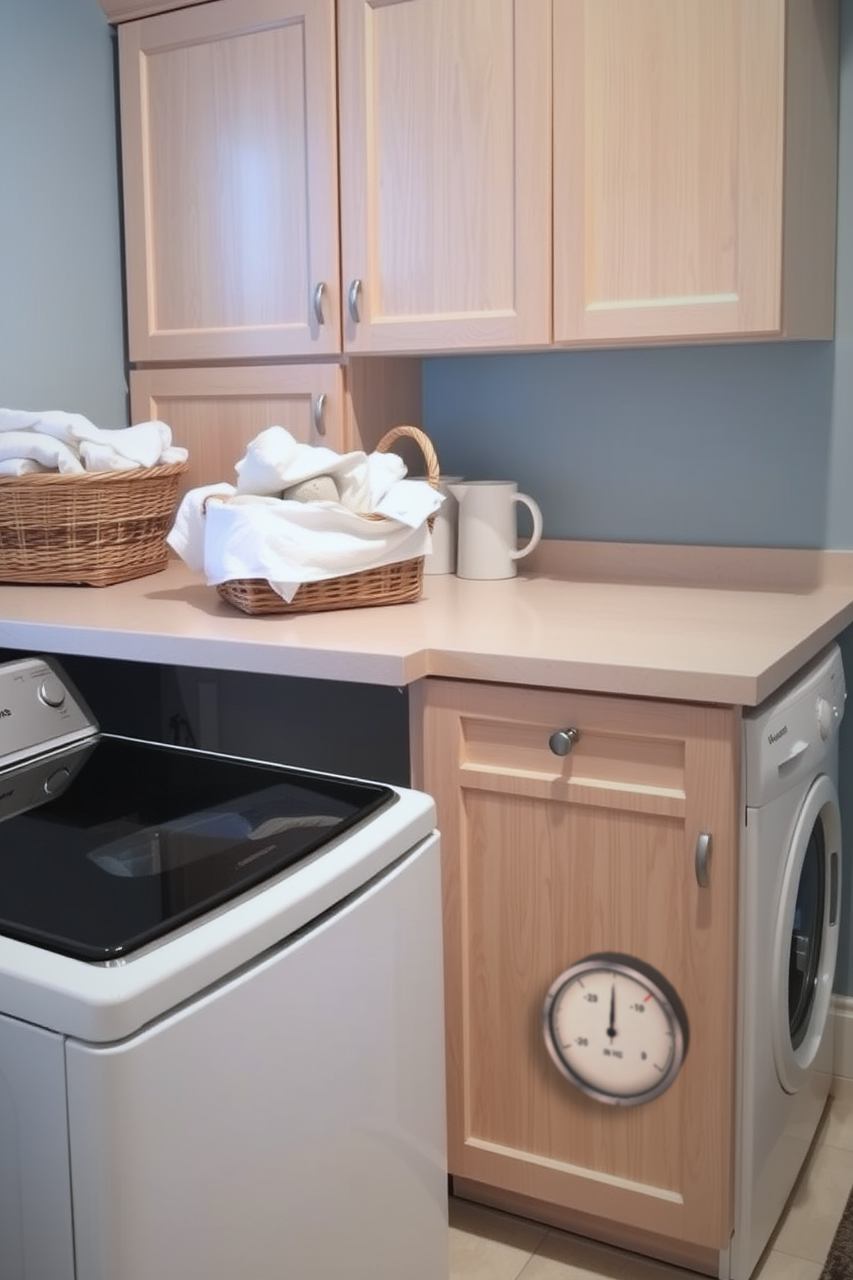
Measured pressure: -15 inHg
